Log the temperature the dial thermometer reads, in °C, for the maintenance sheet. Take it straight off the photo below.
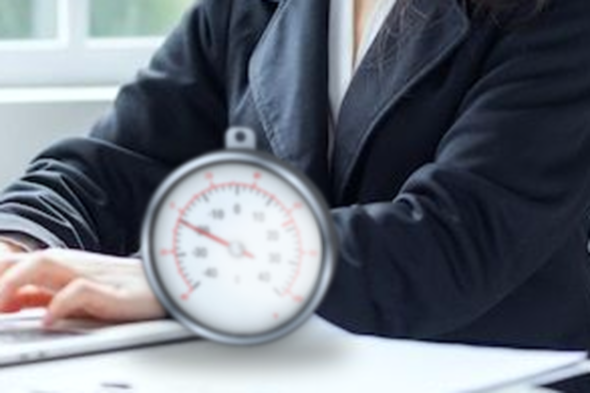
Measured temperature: -20 °C
